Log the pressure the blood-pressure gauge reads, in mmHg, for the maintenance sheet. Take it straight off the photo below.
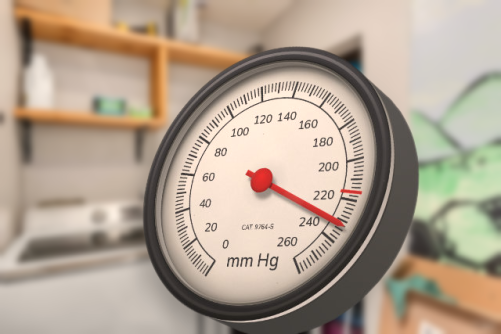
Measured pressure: 232 mmHg
